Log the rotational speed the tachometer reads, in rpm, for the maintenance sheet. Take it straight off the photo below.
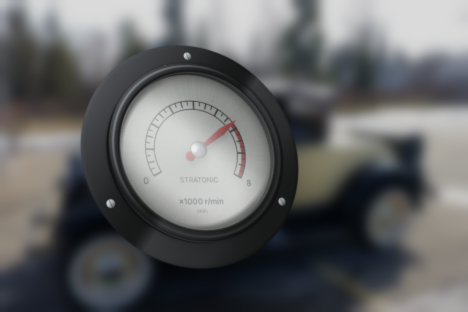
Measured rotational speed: 5750 rpm
